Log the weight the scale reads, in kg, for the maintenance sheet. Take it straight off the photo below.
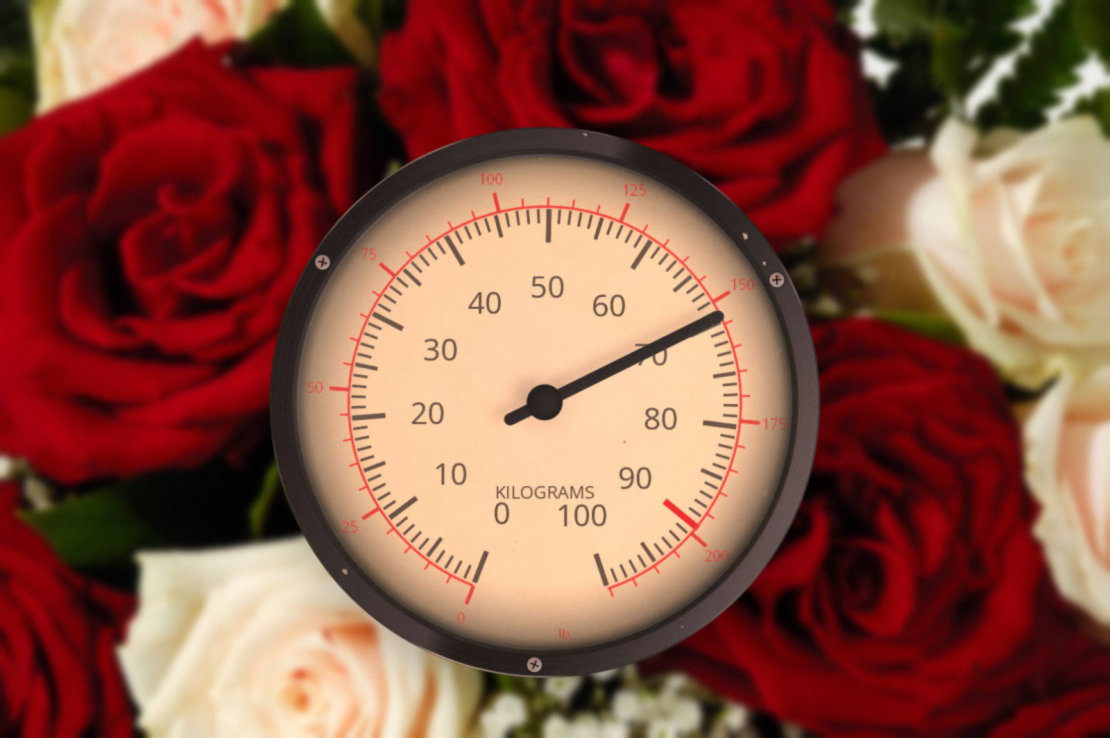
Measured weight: 69.5 kg
